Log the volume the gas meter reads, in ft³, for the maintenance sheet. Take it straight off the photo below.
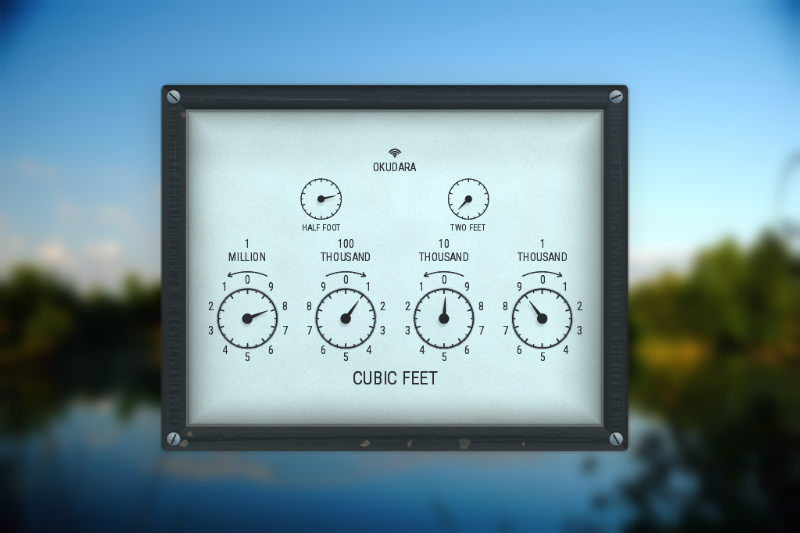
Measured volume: 809900 ft³
